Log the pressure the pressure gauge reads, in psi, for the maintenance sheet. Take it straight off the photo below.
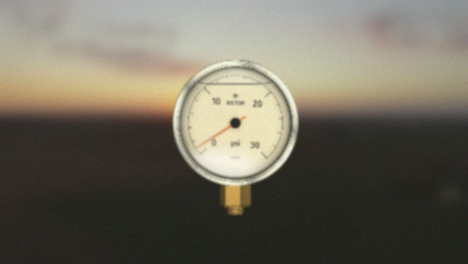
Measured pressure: 1 psi
